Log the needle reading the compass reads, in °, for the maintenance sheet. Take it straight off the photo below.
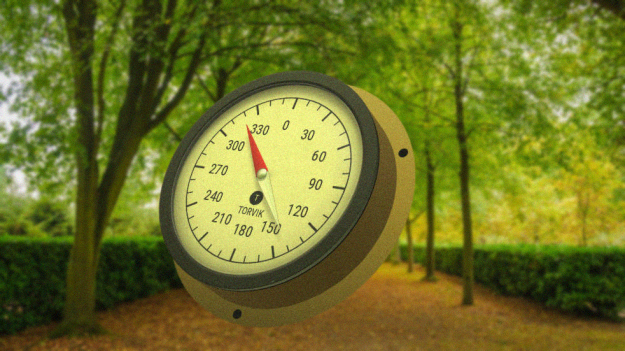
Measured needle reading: 320 °
